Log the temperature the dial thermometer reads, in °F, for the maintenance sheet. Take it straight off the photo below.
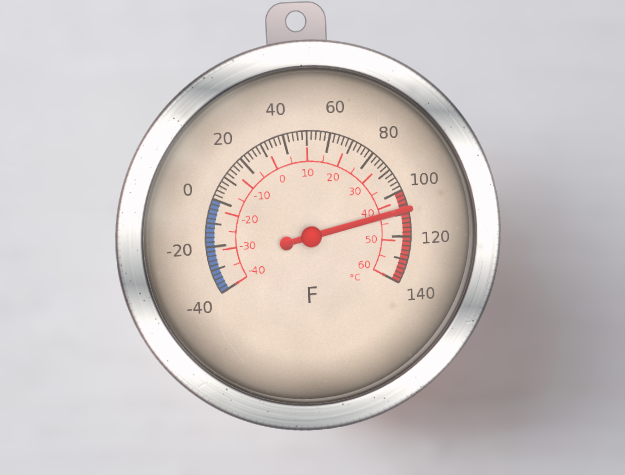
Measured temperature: 108 °F
